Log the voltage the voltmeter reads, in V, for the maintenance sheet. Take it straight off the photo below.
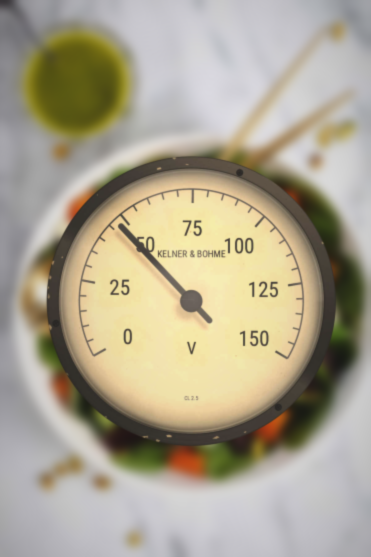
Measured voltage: 47.5 V
